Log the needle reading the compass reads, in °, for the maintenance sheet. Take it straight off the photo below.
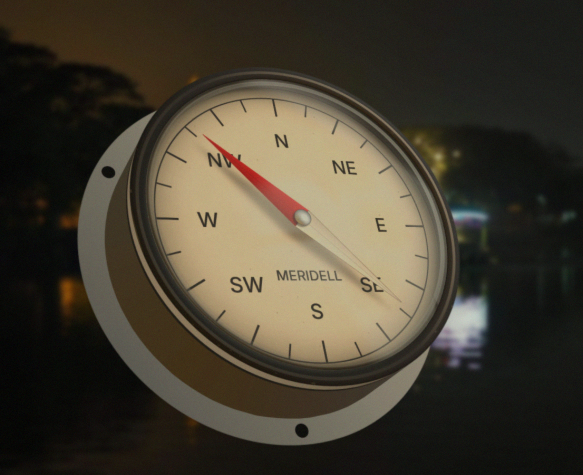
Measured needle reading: 315 °
